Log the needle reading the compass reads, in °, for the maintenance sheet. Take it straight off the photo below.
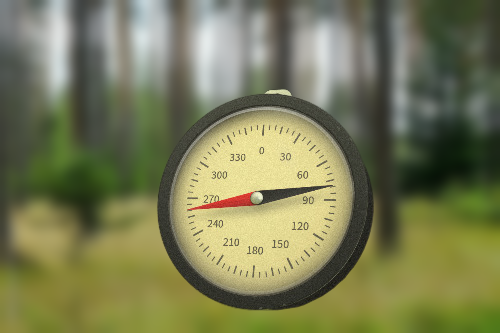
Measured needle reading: 260 °
